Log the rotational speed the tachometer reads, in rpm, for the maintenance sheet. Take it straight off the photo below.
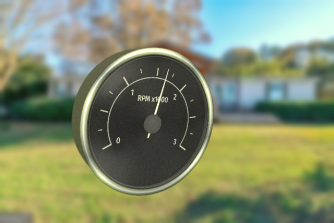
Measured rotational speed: 1625 rpm
